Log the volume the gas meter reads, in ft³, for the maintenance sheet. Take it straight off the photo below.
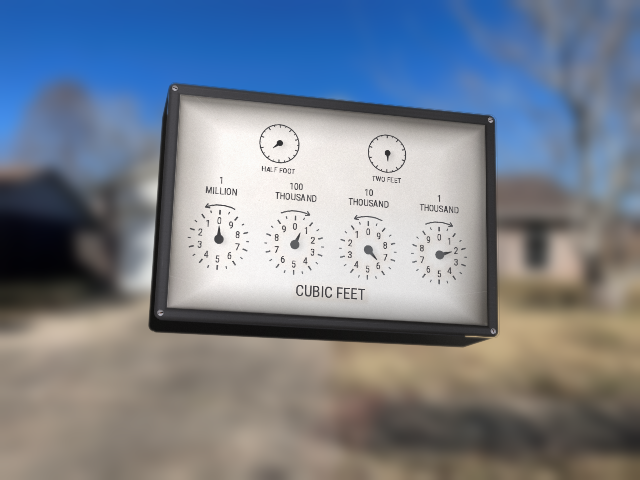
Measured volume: 6200 ft³
